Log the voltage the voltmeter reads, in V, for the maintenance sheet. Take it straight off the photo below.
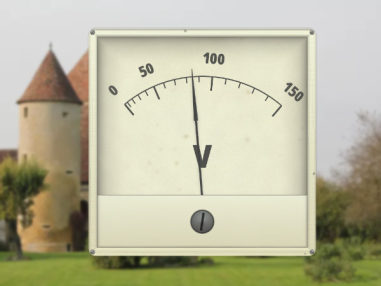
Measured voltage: 85 V
